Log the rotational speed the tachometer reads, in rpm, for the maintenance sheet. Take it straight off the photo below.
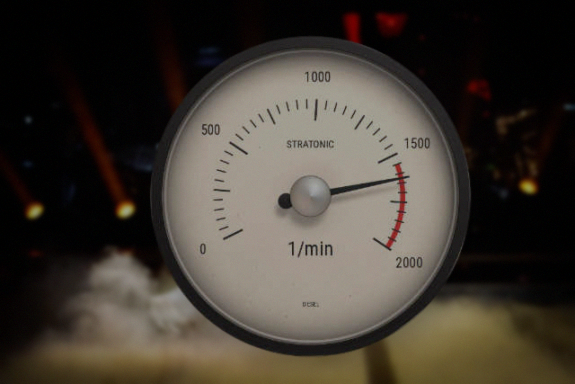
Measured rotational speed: 1625 rpm
